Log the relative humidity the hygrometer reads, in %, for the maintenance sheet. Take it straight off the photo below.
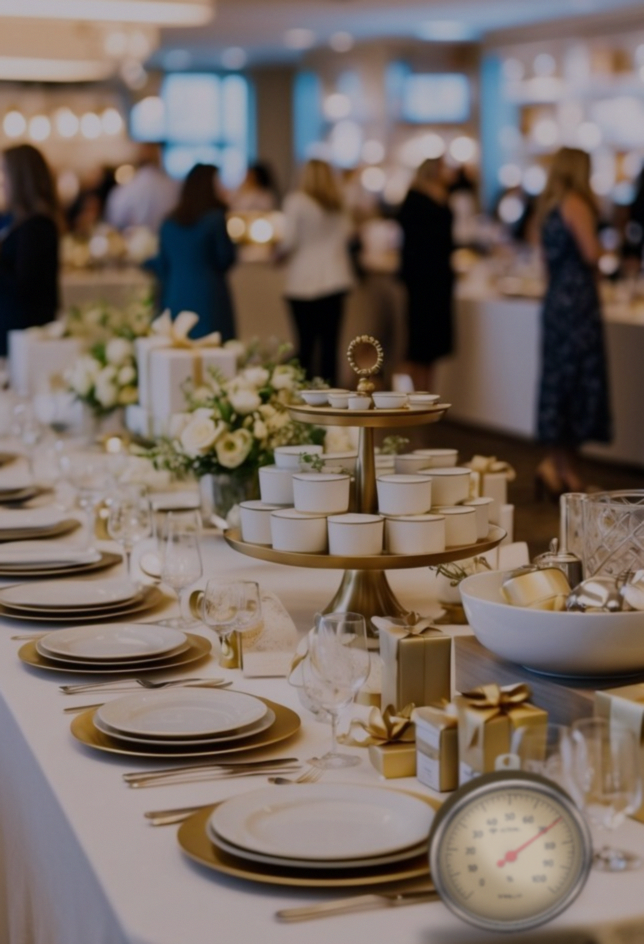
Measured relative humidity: 70 %
